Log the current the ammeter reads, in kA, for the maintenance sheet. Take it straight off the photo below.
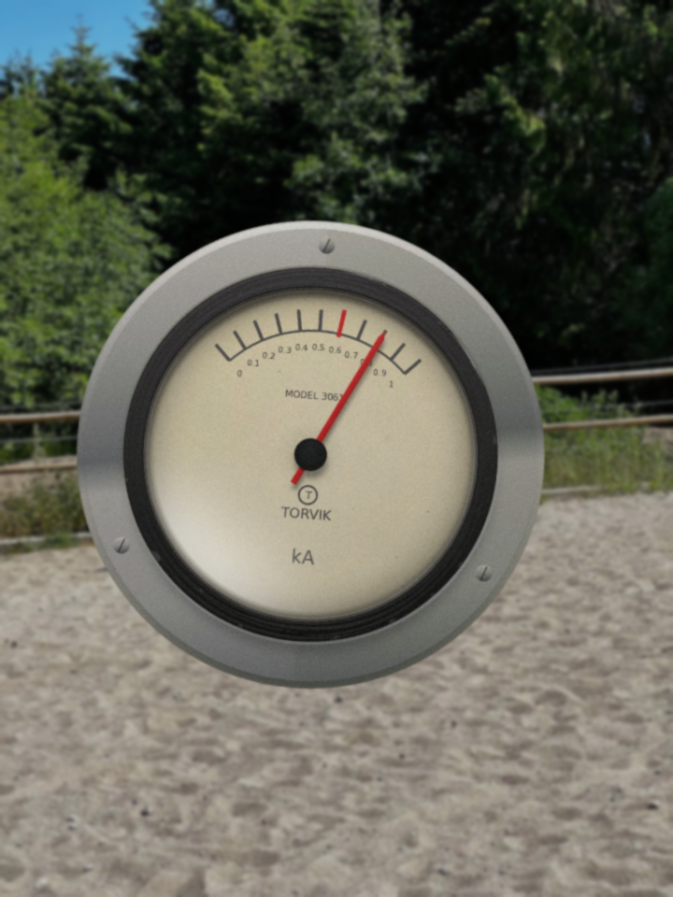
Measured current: 0.8 kA
